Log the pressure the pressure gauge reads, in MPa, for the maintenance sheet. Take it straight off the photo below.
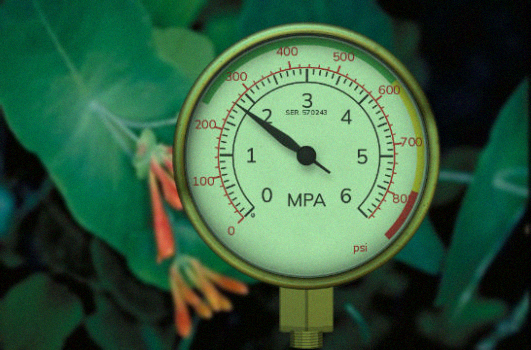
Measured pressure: 1.8 MPa
